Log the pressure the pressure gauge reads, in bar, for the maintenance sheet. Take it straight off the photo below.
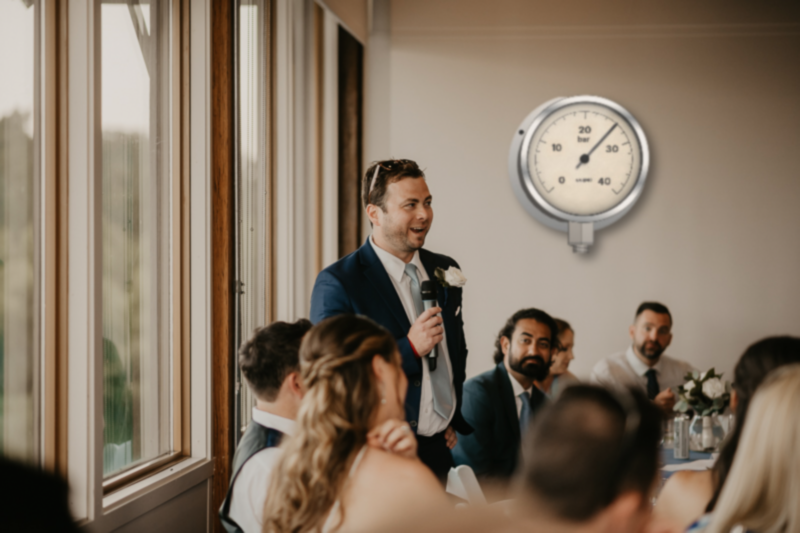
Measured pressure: 26 bar
